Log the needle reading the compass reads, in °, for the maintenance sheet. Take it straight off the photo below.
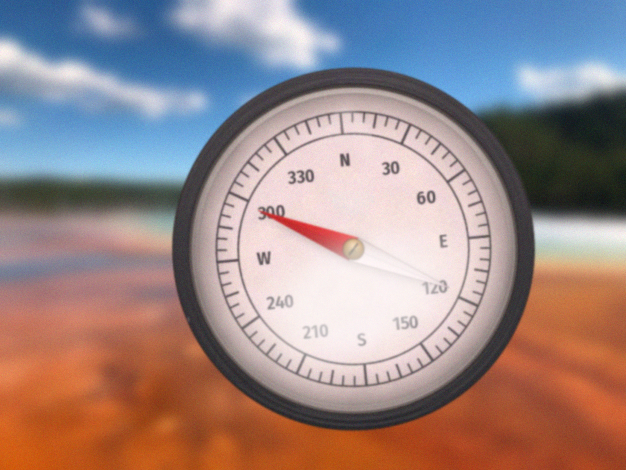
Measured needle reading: 297.5 °
